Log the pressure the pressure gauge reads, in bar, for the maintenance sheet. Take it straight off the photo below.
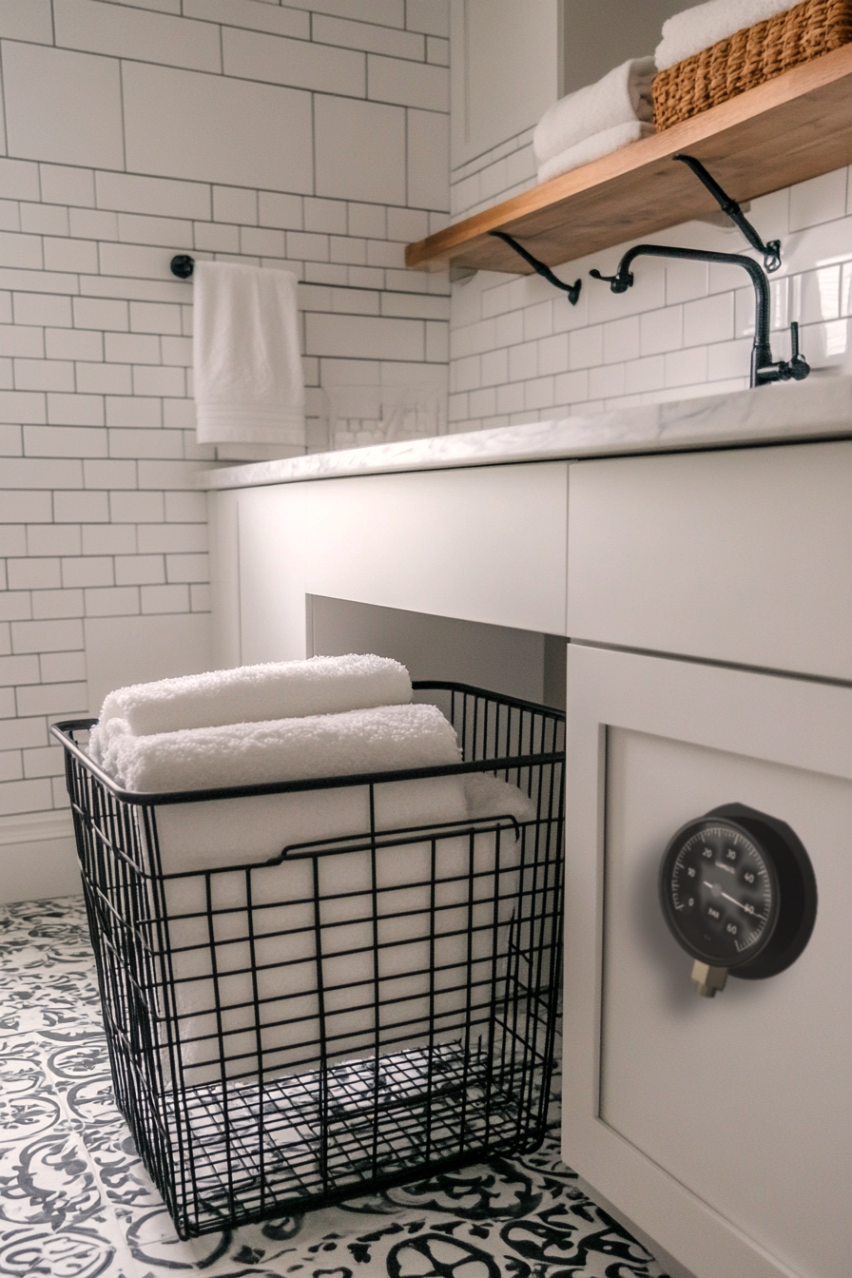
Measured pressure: 50 bar
